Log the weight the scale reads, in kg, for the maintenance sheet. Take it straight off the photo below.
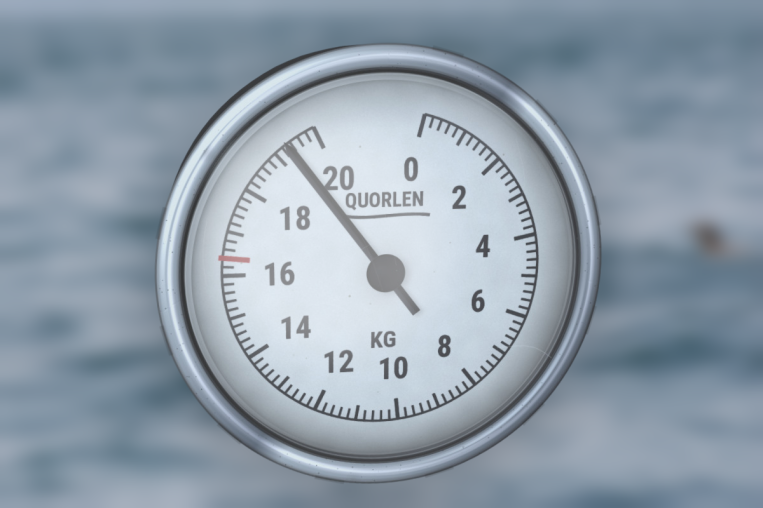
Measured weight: 19.3 kg
